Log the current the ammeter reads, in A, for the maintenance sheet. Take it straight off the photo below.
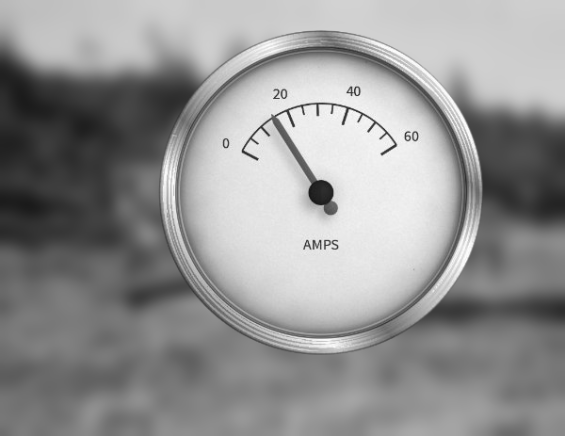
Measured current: 15 A
